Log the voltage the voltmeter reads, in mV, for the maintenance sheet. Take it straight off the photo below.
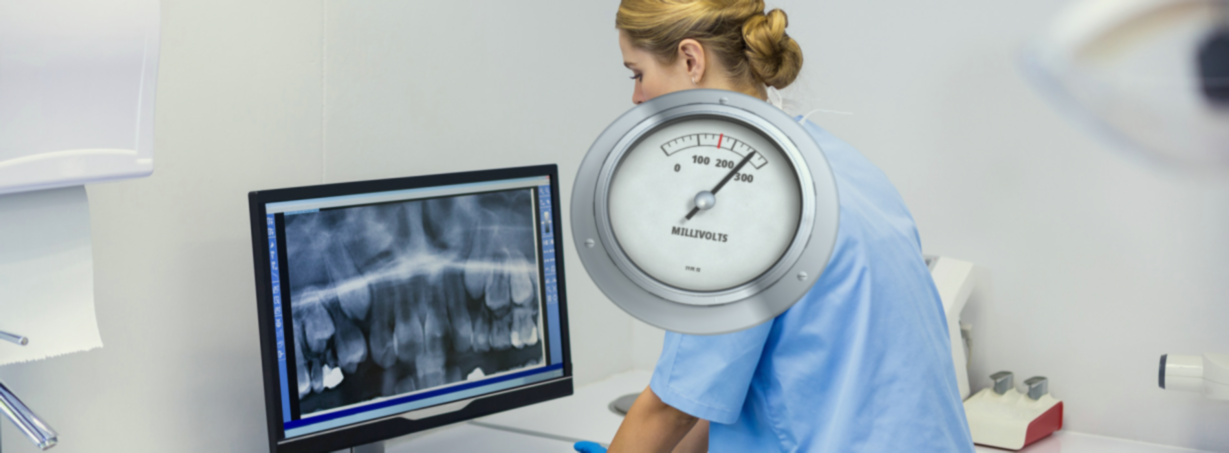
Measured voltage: 260 mV
